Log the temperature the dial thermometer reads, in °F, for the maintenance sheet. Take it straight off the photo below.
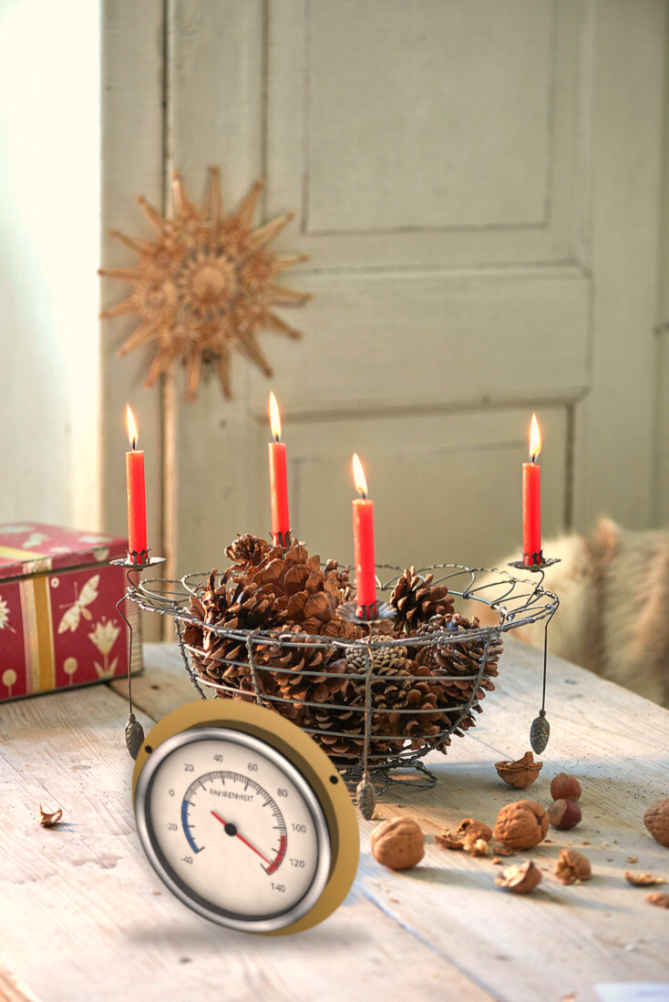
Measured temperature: 130 °F
